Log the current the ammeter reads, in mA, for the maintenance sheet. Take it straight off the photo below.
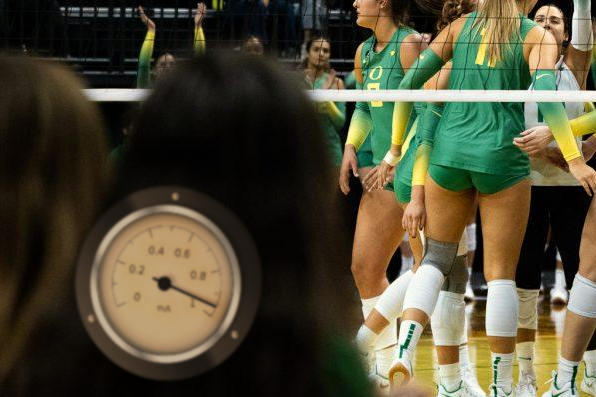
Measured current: 0.95 mA
